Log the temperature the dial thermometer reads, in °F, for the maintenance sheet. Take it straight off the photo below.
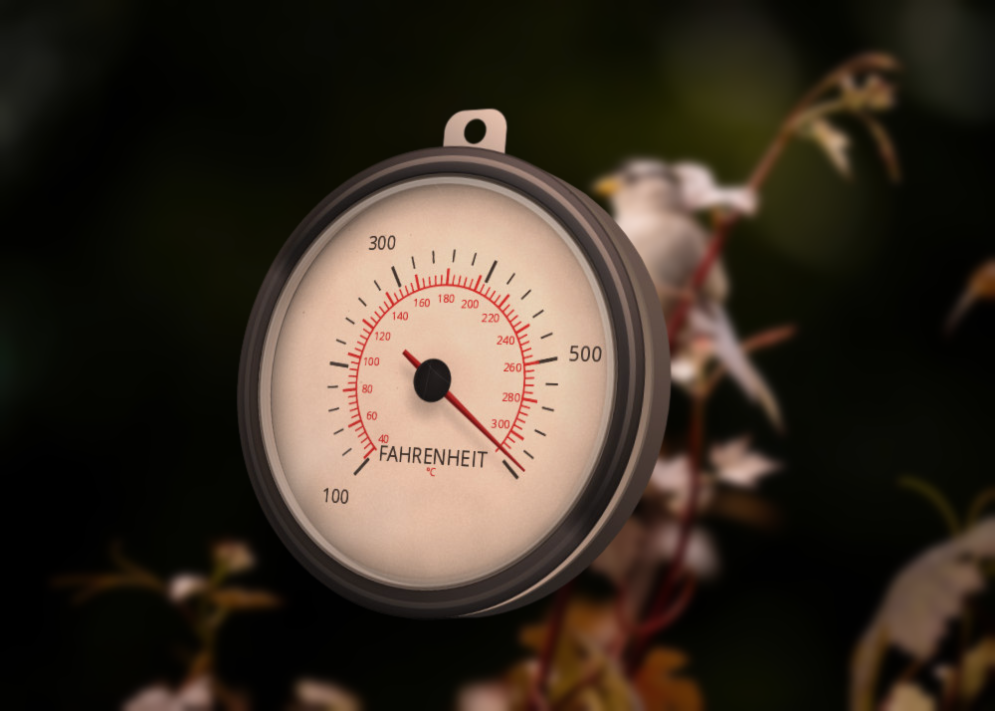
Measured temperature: 590 °F
